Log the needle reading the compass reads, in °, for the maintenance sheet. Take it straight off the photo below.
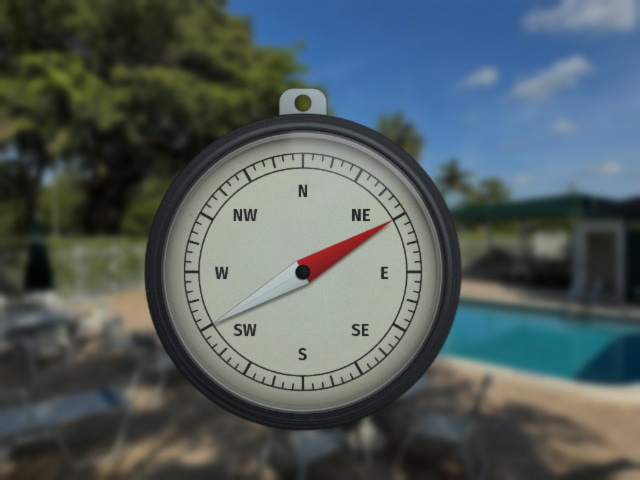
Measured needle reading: 60 °
